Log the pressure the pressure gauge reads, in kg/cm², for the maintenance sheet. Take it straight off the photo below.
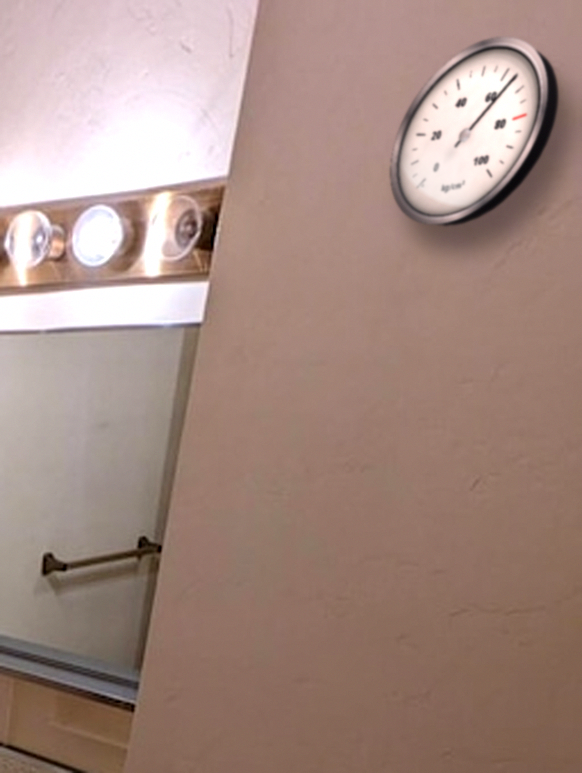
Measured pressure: 65 kg/cm²
